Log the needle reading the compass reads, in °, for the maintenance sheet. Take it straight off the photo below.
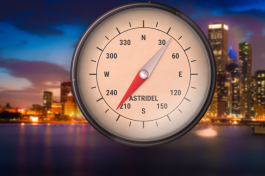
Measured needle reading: 217.5 °
